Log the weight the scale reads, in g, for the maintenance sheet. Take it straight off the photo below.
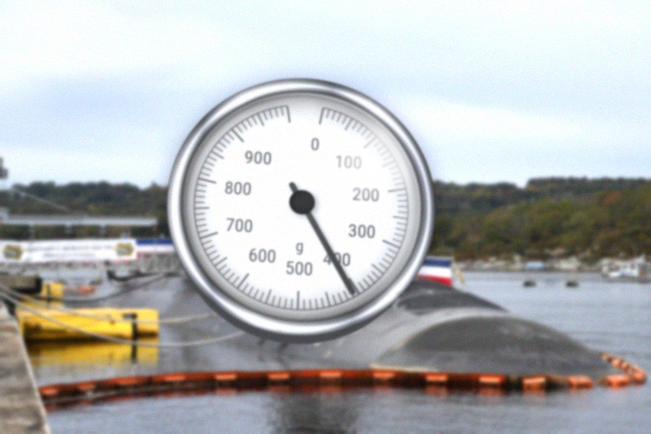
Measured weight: 410 g
